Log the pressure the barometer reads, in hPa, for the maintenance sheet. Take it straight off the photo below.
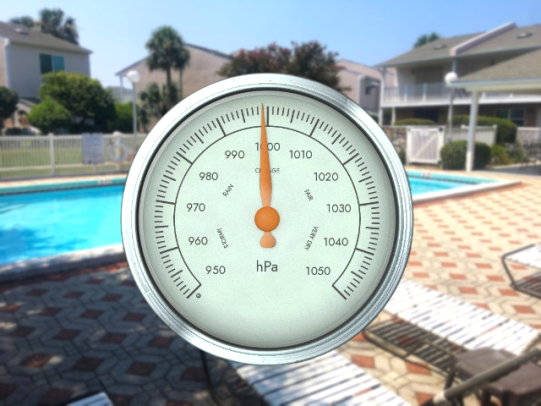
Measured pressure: 999 hPa
